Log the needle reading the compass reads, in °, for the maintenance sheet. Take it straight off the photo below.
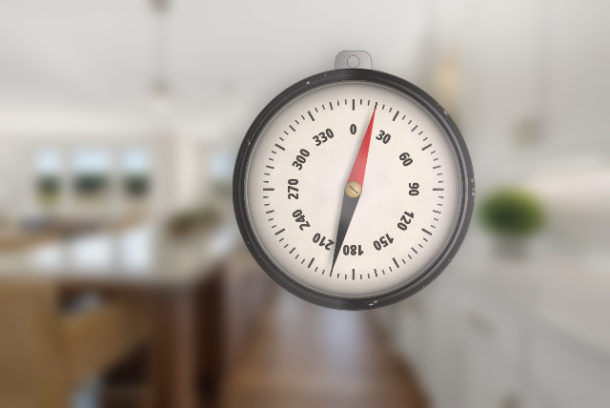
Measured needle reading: 15 °
